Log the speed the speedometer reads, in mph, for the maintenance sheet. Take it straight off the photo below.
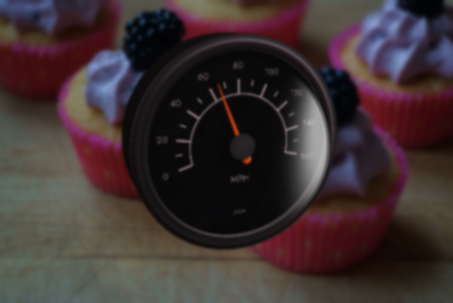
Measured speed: 65 mph
